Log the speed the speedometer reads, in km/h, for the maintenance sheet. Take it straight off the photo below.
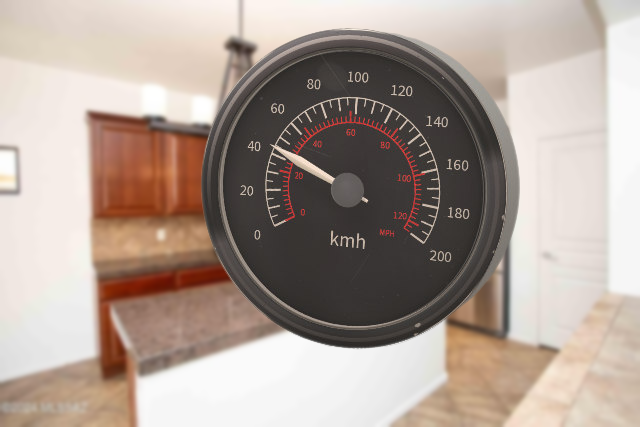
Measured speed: 45 km/h
